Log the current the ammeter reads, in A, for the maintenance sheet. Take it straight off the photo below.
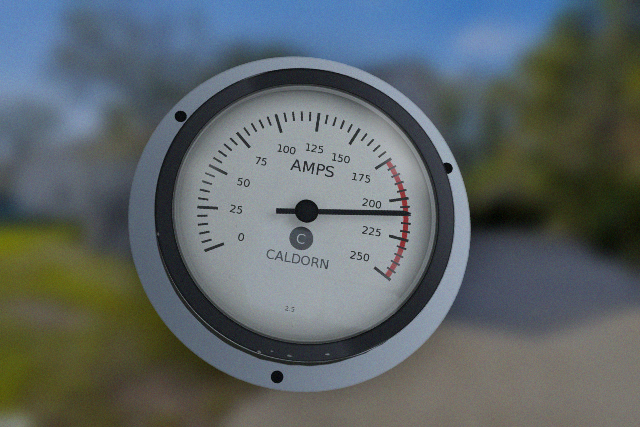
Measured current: 210 A
